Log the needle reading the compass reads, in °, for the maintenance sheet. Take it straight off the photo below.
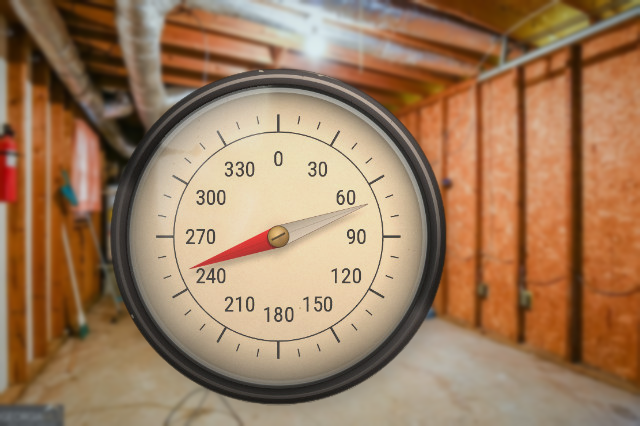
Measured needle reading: 250 °
